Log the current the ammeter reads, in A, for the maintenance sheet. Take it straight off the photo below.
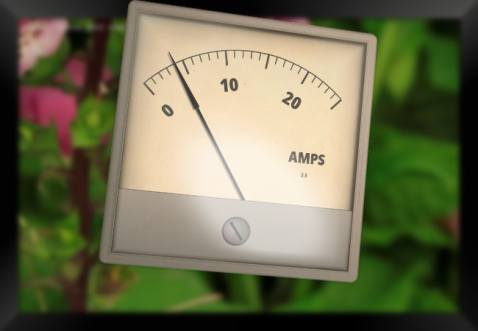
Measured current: 4 A
